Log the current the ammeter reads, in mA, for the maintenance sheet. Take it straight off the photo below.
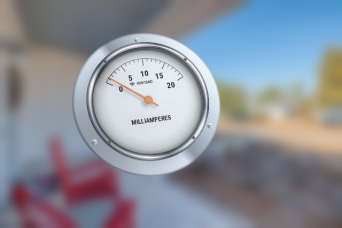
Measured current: 1 mA
